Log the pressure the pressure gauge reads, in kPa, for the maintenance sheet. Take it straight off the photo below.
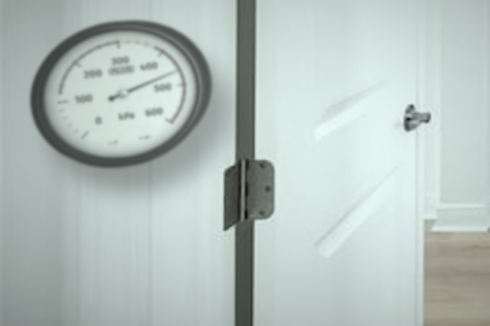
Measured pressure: 460 kPa
